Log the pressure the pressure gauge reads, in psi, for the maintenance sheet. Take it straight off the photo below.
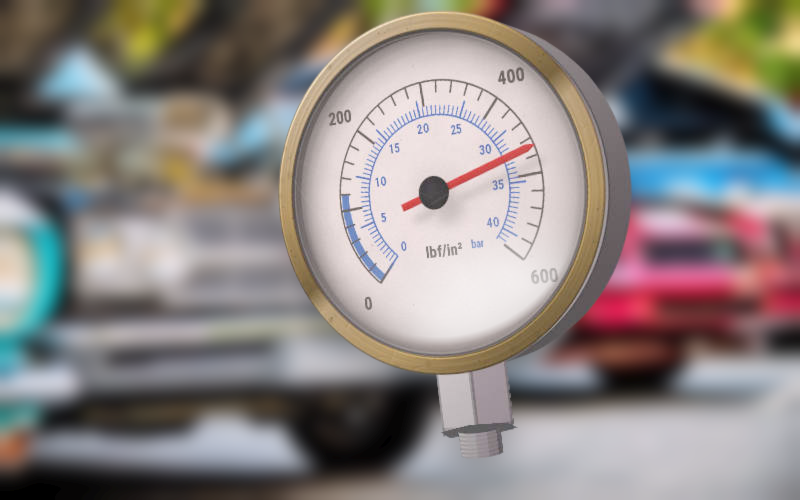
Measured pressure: 470 psi
